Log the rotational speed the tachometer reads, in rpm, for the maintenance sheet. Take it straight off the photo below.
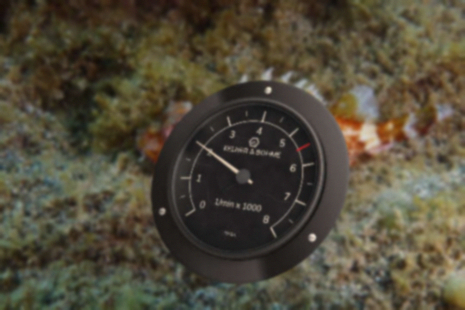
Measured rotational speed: 2000 rpm
